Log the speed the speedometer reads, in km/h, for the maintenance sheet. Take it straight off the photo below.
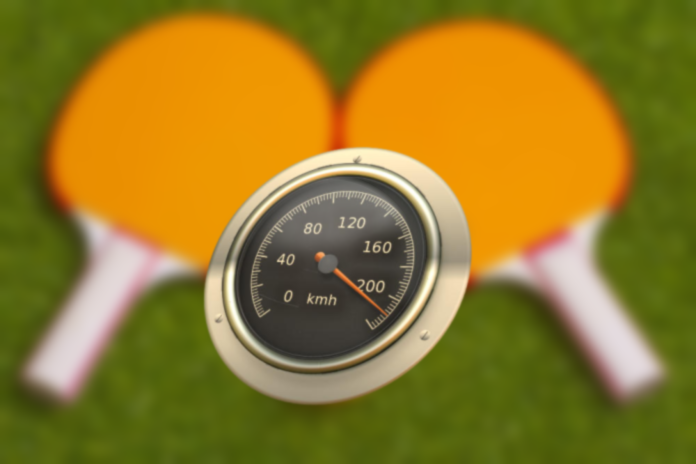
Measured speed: 210 km/h
